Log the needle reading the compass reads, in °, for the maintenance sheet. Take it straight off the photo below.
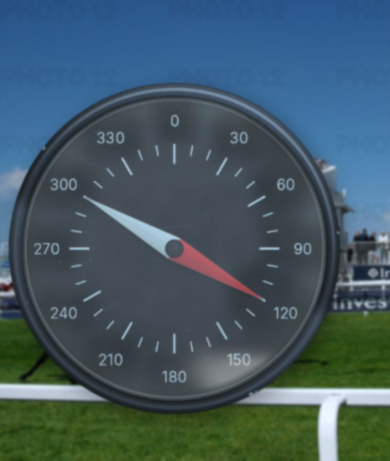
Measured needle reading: 120 °
